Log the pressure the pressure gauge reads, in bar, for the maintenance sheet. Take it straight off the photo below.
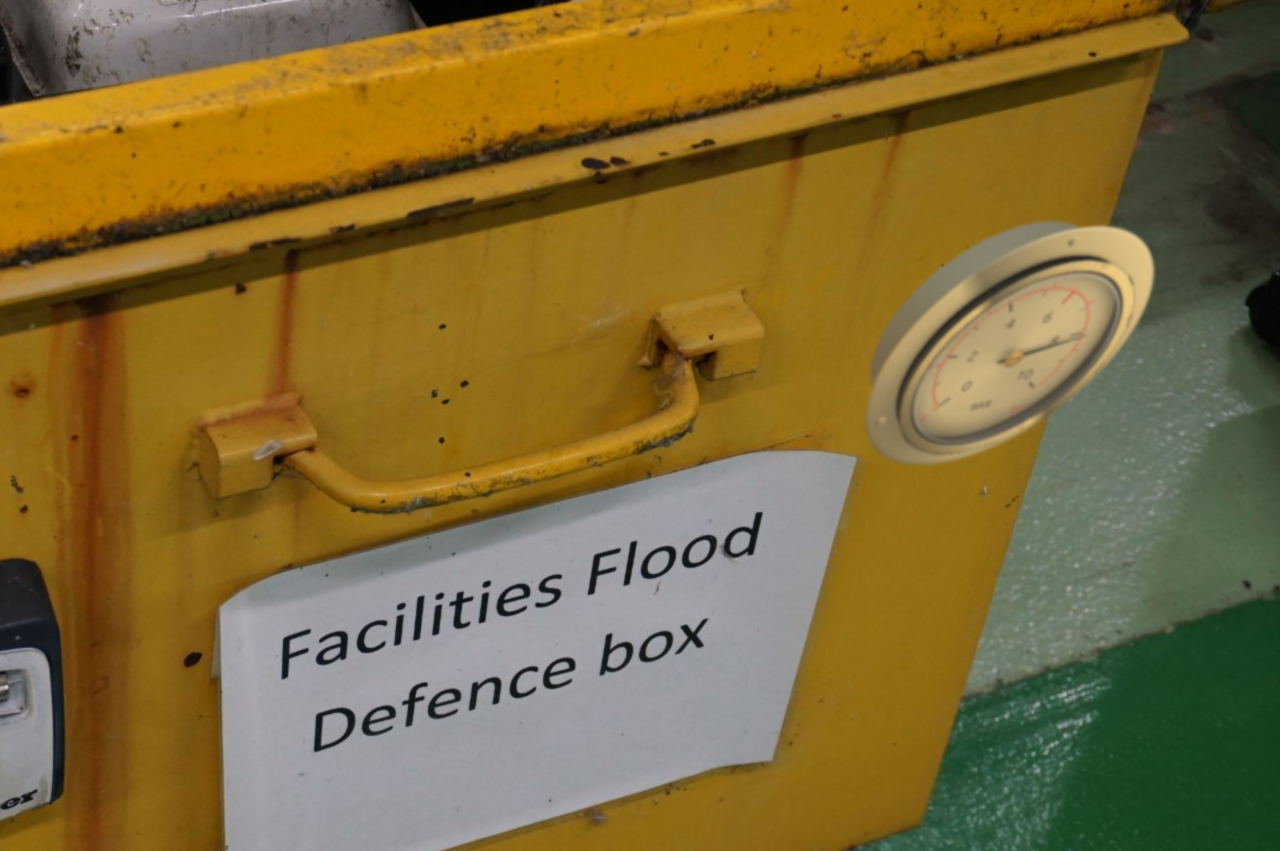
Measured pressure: 8 bar
